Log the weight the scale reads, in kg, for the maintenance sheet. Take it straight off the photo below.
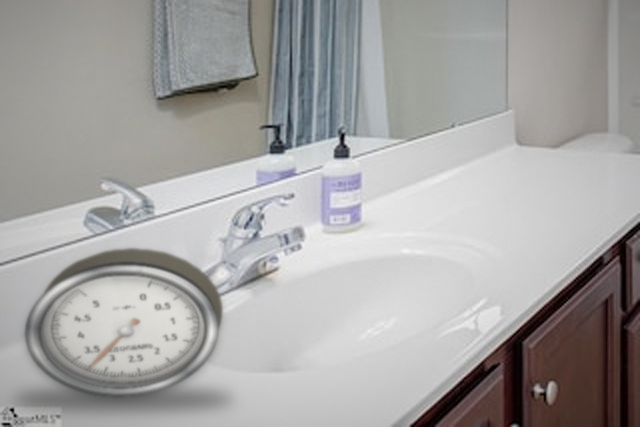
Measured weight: 3.25 kg
